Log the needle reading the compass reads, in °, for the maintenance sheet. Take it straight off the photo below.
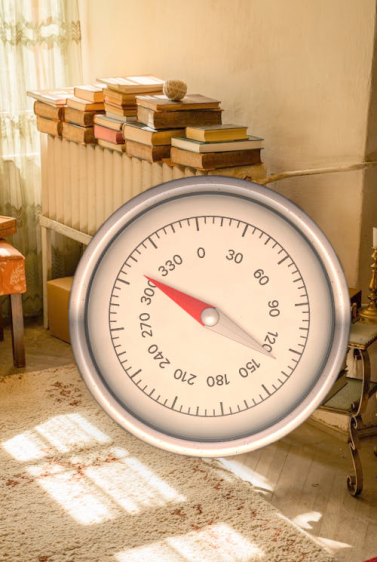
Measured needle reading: 310 °
